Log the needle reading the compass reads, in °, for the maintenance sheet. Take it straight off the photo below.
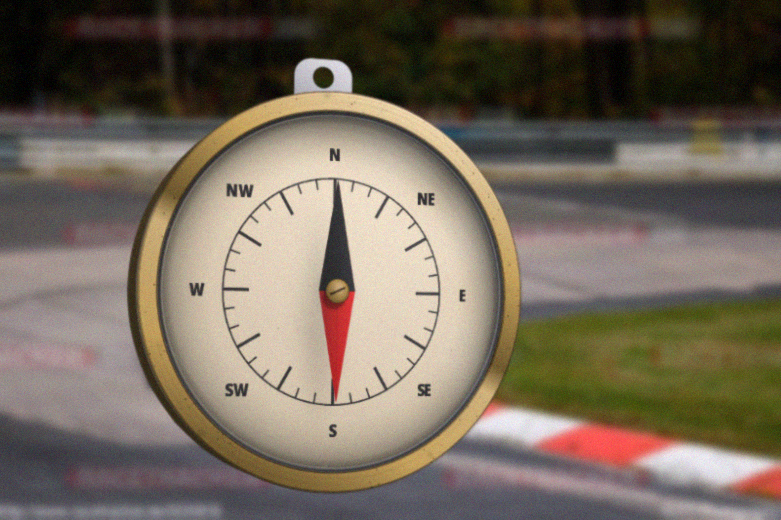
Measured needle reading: 180 °
